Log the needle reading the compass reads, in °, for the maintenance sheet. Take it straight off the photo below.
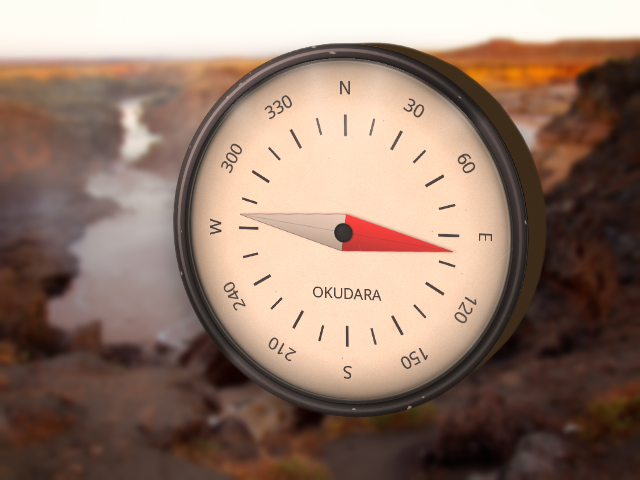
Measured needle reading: 97.5 °
